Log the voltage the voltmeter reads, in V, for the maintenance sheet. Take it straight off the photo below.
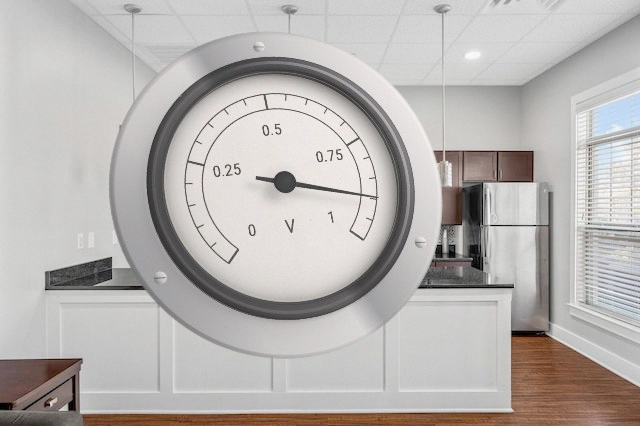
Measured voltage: 0.9 V
